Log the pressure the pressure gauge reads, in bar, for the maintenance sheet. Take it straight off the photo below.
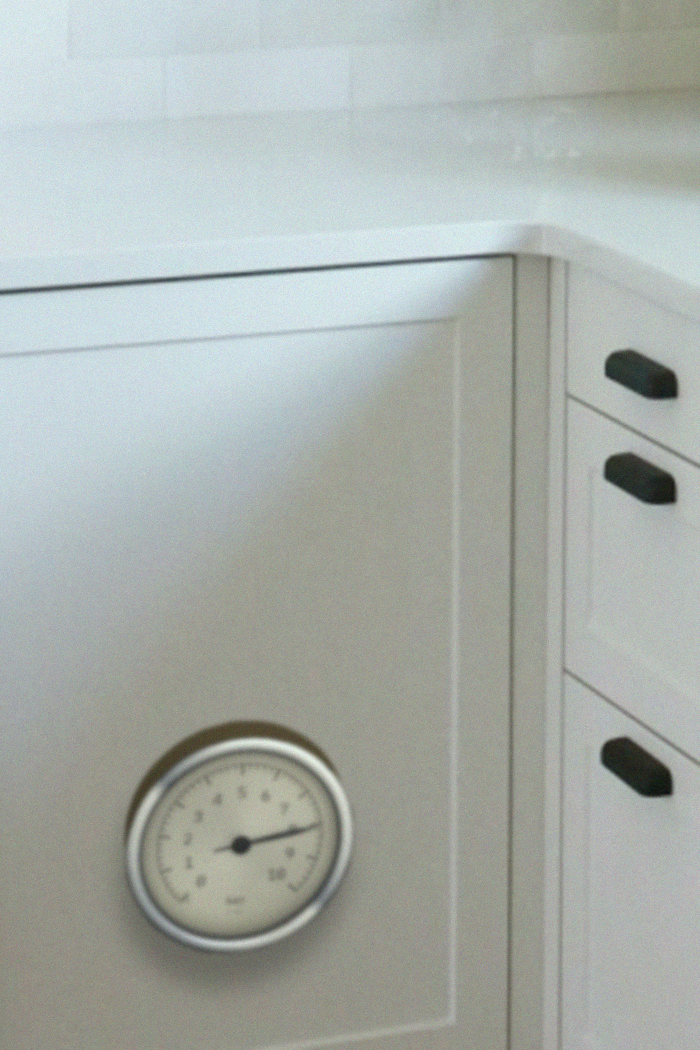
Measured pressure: 8 bar
